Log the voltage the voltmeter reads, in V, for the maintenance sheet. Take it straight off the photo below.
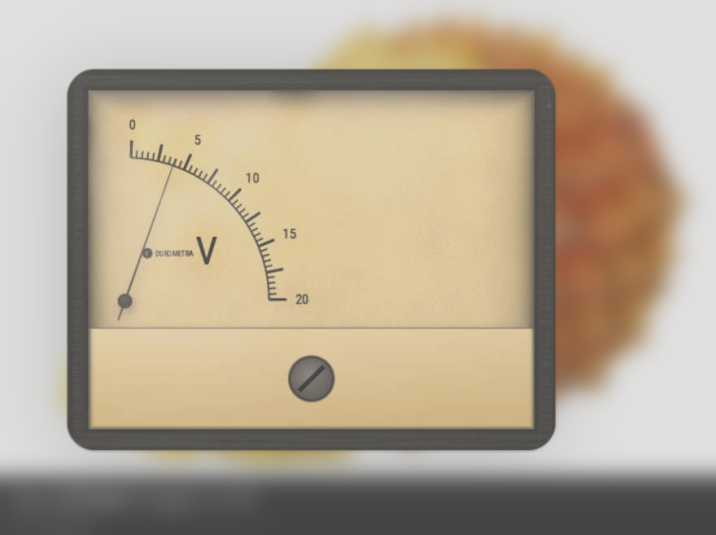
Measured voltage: 4 V
